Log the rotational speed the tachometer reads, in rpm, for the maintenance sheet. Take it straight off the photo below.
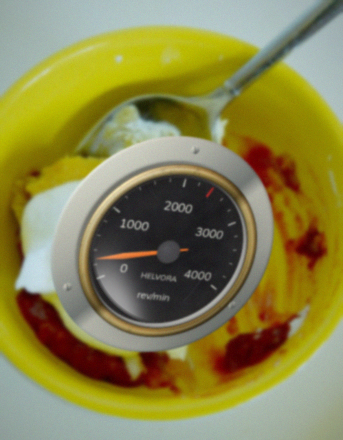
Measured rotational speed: 300 rpm
